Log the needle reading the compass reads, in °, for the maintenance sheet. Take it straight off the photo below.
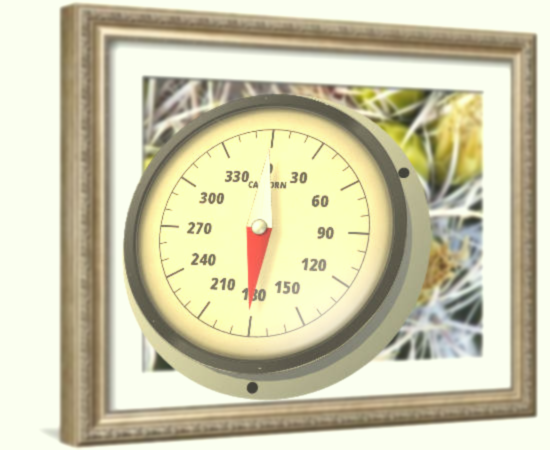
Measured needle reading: 180 °
